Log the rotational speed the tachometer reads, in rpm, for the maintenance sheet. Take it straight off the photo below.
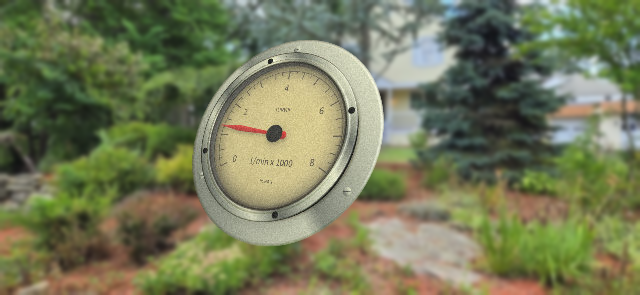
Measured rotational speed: 1250 rpm
